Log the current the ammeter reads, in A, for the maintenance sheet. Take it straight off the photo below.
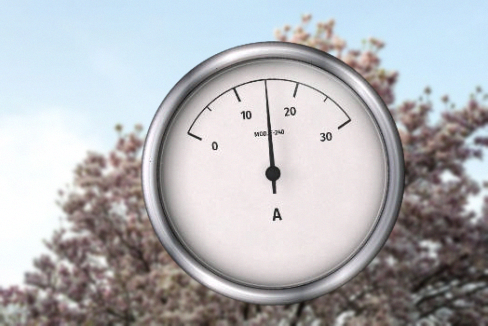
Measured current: 15 A
